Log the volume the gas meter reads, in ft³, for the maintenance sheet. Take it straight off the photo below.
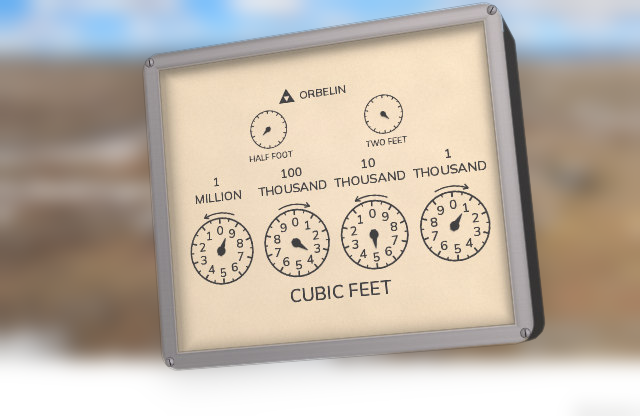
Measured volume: 935100 ft³
